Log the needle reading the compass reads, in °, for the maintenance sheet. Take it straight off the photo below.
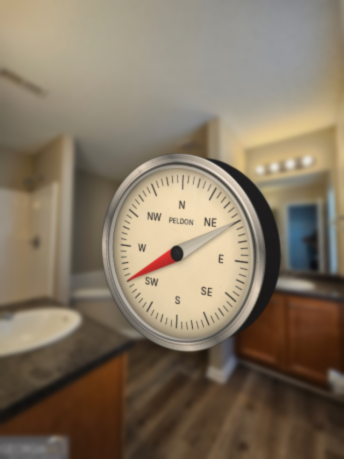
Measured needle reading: 240 °
